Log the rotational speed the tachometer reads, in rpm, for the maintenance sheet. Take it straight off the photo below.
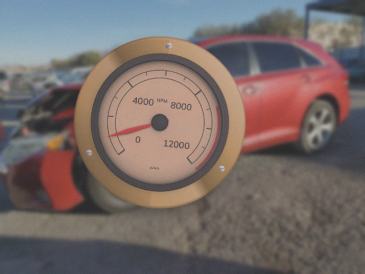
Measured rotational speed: 1000 rpm
